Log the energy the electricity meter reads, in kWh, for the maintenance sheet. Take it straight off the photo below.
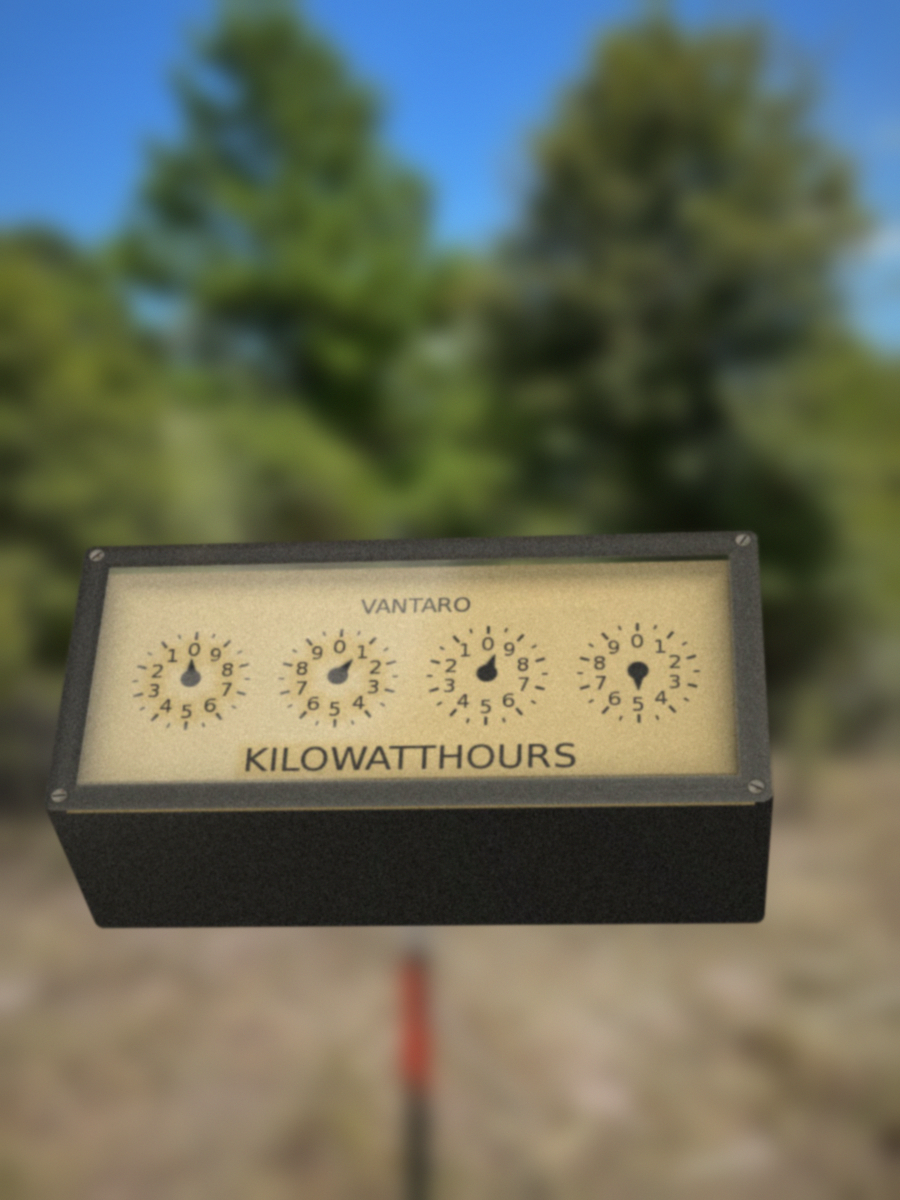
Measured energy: 95 kWh
